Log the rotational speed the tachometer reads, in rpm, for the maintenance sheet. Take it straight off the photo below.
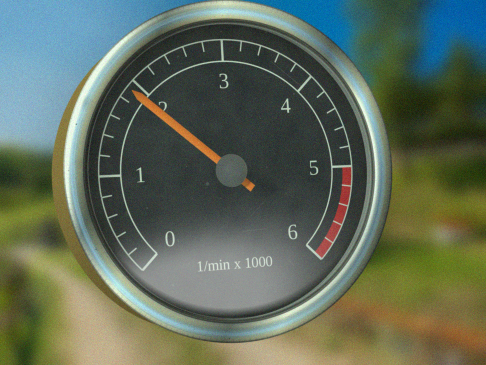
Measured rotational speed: 1900 rpm
